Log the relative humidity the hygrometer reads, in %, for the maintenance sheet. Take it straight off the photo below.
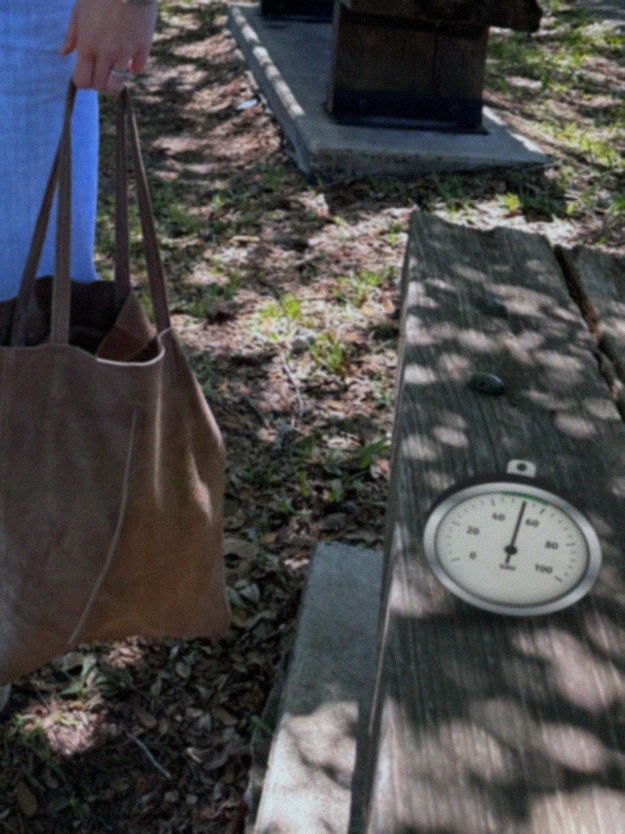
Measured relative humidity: 52 %
